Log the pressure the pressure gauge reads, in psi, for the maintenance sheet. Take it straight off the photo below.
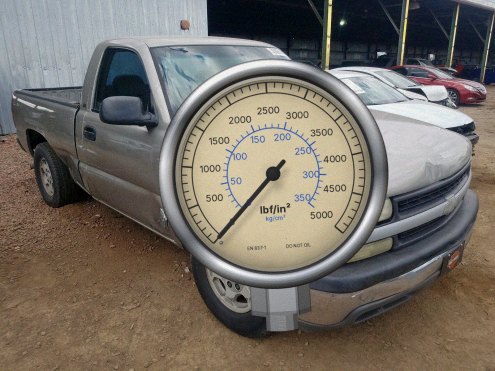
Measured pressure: 0 psi
